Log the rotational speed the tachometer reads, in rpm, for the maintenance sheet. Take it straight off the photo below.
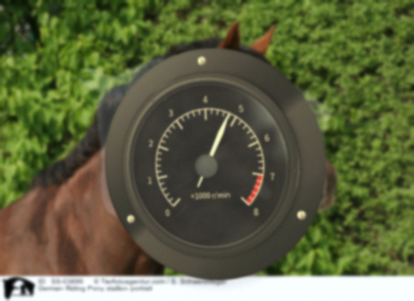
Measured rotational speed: 4800 rpm
